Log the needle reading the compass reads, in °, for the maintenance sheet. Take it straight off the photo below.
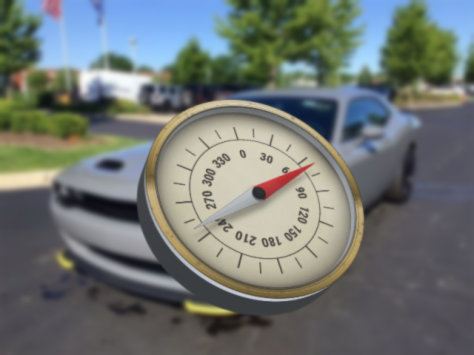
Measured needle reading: 67.5 °
